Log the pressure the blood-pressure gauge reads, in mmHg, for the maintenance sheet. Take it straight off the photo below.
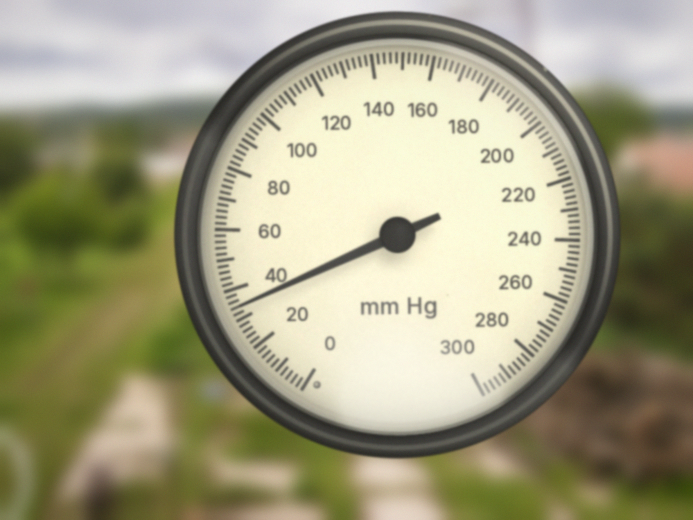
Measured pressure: 34 mmHg
